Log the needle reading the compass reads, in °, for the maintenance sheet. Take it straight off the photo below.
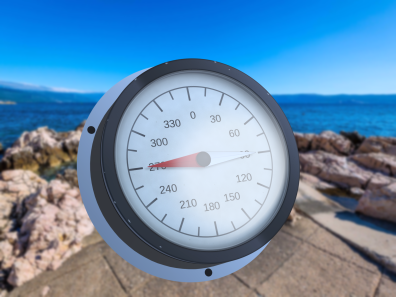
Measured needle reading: 270 °
